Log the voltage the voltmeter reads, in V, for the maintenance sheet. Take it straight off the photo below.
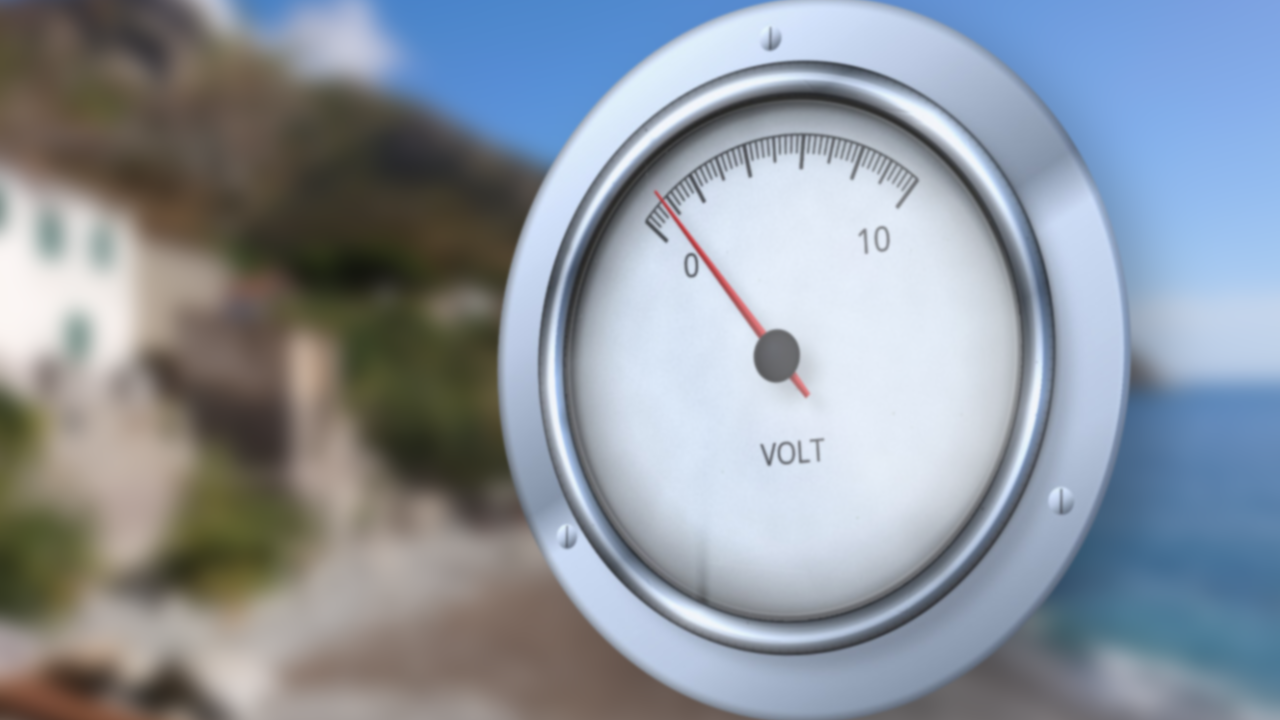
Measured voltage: 1 V
